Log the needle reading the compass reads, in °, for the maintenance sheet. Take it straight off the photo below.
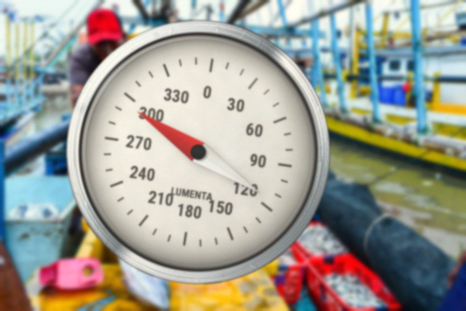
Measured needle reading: 295 °
